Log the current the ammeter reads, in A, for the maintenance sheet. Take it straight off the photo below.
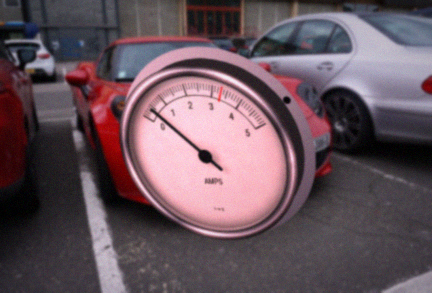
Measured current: 0.5 A
